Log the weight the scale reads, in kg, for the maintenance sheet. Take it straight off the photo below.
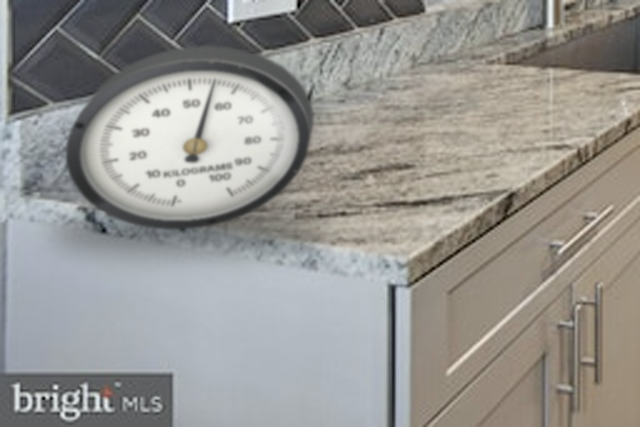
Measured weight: 55 kg
